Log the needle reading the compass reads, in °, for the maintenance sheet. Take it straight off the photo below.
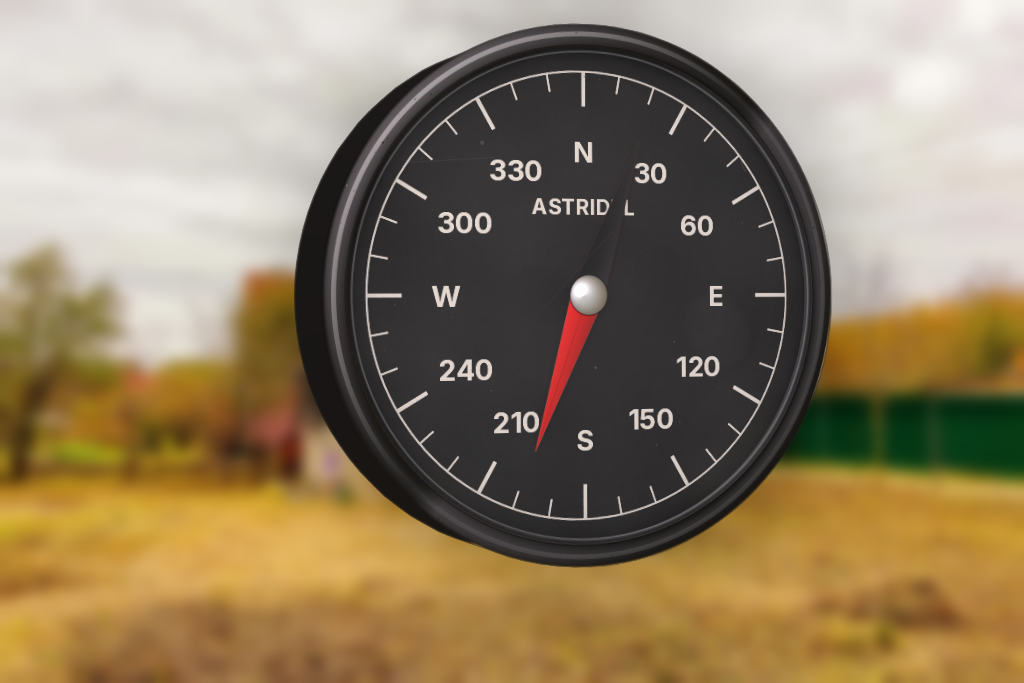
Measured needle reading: 200 °
